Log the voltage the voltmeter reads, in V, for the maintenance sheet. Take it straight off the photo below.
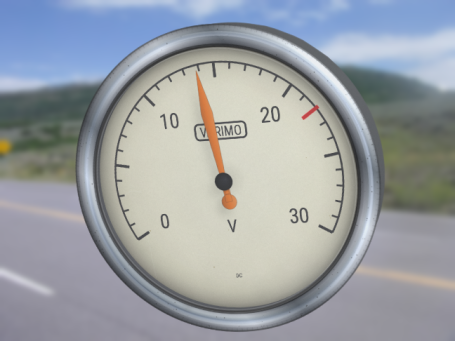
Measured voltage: 14 V
